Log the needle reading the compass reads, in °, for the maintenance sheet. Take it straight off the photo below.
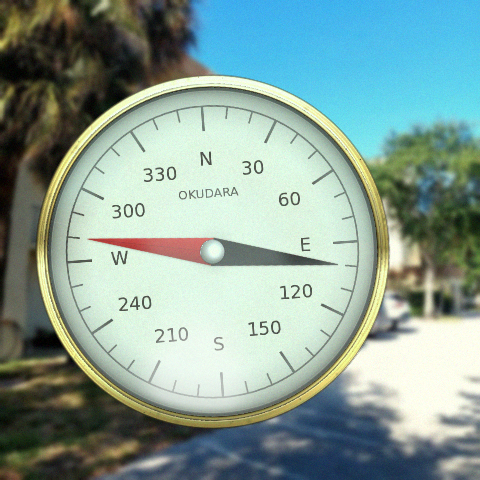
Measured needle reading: 280 °
